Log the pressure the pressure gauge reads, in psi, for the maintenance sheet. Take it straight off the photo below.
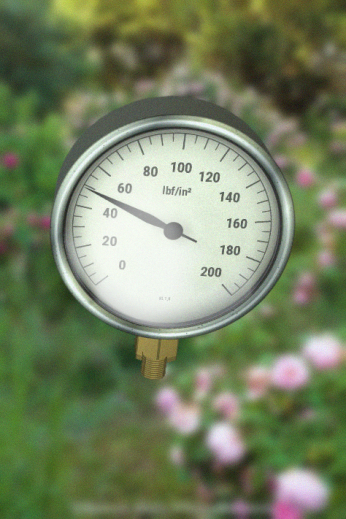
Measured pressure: 50 psi
